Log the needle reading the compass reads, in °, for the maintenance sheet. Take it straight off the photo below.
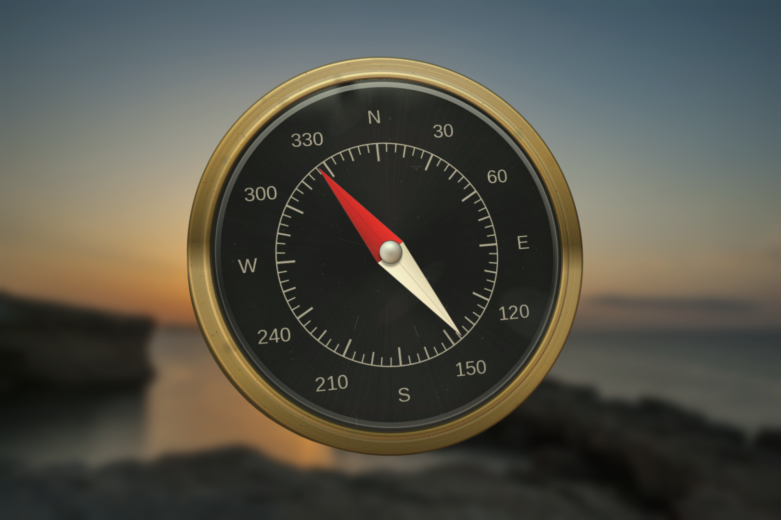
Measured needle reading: 325 °
